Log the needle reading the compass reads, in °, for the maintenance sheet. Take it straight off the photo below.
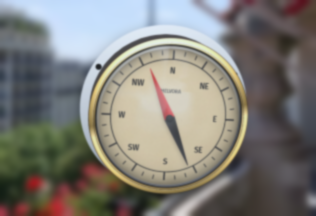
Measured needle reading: 335 °
